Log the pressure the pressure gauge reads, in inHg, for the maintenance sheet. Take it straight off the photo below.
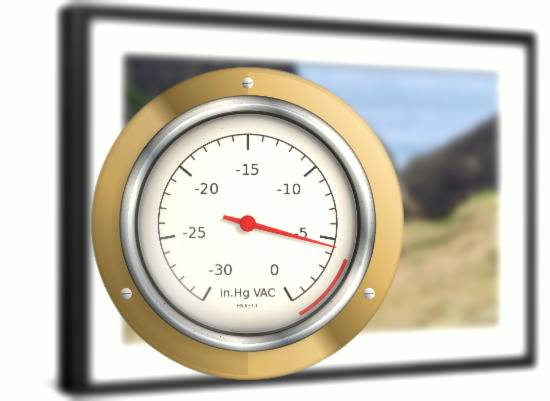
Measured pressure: -4.5 inHg
